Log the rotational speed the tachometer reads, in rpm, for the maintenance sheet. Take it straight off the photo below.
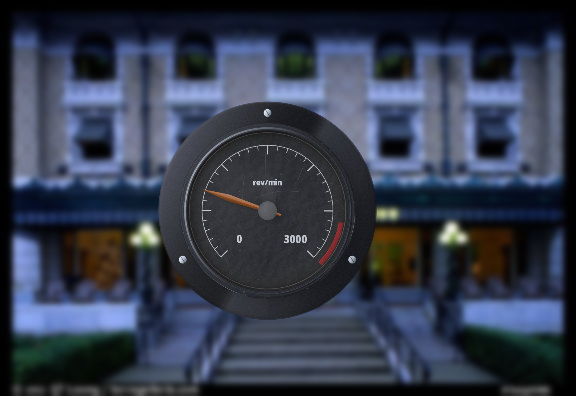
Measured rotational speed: 700 rpm
